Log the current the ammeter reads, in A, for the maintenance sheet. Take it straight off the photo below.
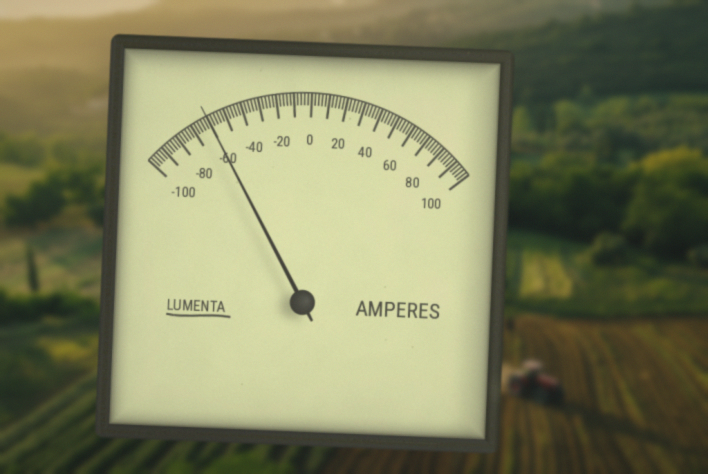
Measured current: -60 A
